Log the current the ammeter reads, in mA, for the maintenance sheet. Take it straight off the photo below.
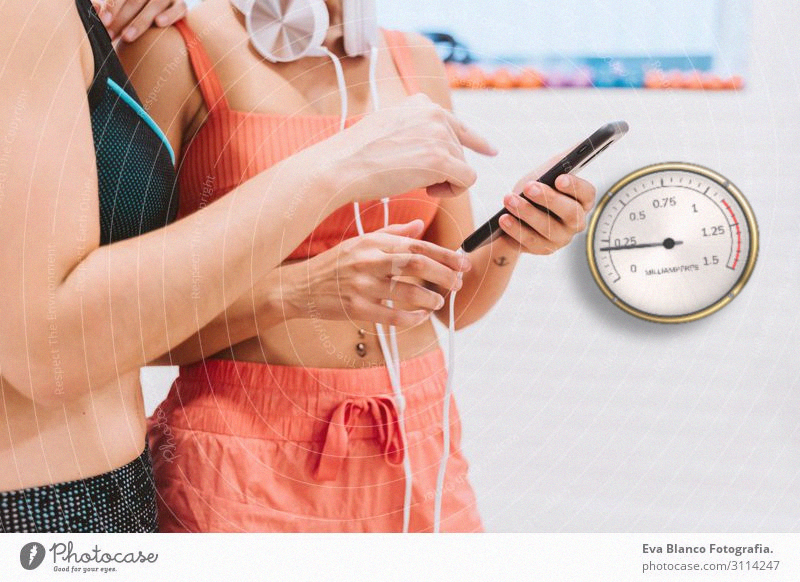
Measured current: 0.2 mA
